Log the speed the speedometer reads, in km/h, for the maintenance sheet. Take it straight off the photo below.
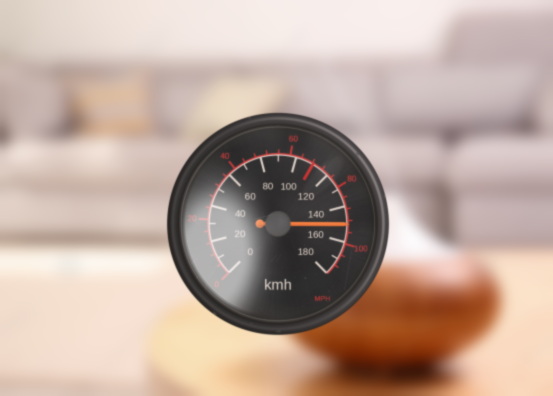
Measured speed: 150 km/h
